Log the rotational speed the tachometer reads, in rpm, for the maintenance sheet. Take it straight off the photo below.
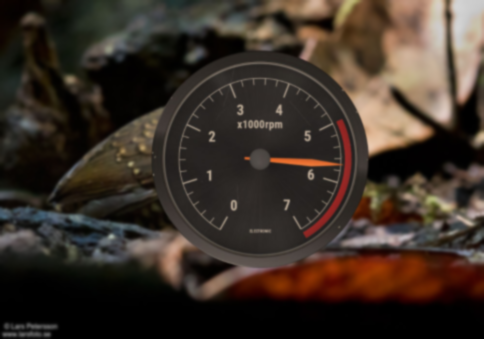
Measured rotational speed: 5700 rpm
